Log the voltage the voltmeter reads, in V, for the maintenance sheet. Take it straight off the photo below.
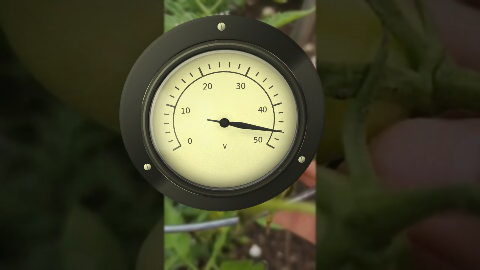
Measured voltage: 46 V
